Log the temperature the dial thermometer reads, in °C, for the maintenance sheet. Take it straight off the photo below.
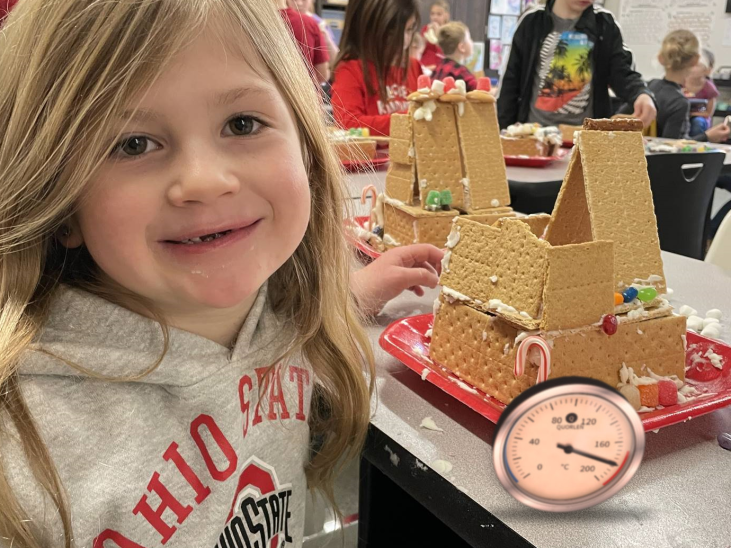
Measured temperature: 180 °C
